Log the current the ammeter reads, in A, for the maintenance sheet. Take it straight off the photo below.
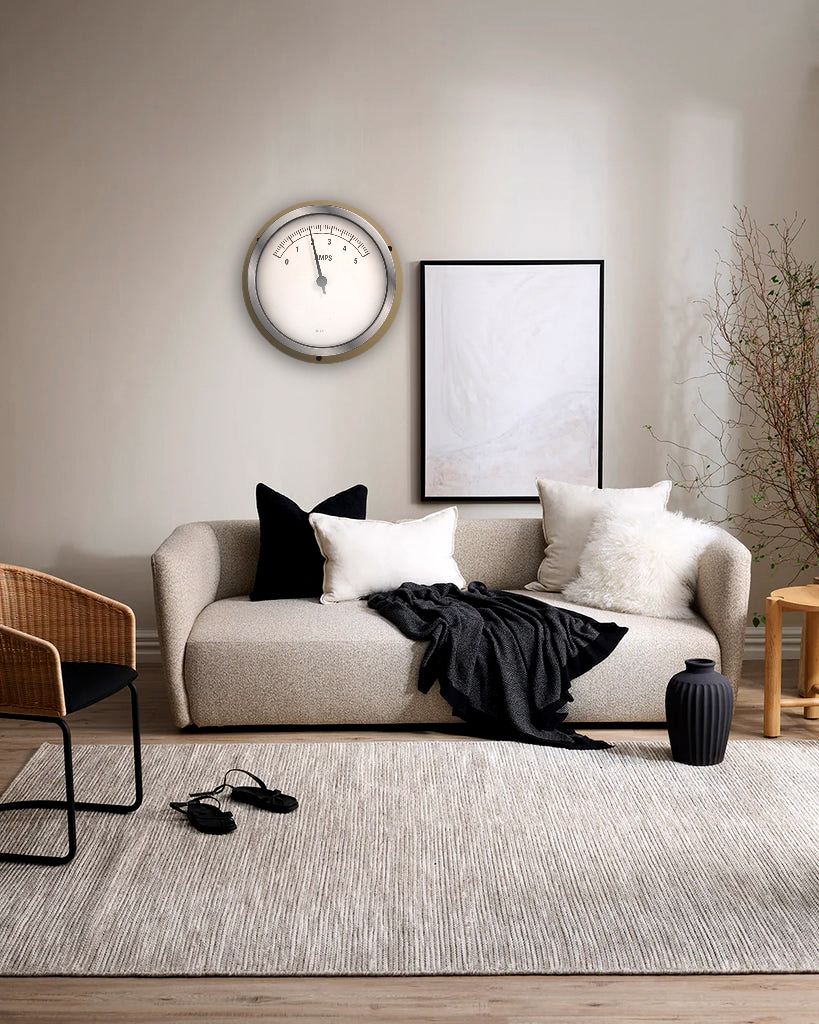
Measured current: 2 A
